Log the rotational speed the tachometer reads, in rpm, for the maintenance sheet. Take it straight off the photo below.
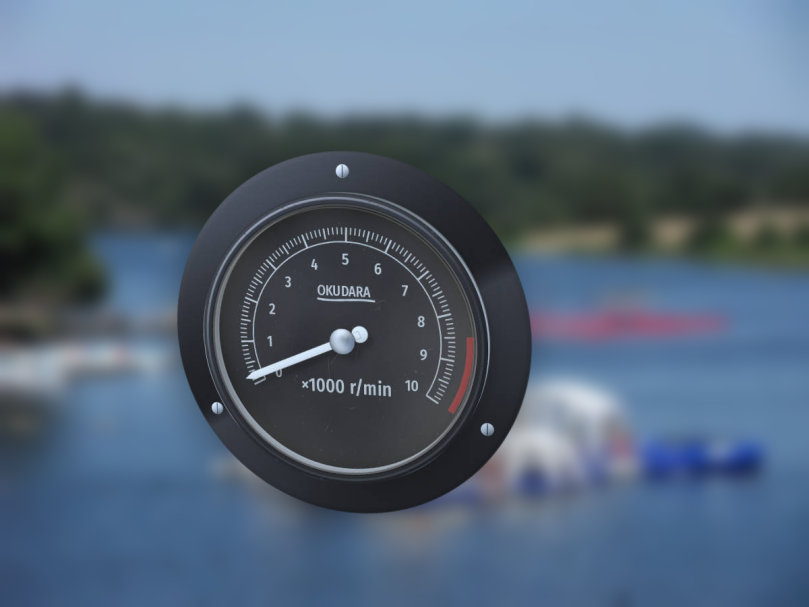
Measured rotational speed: 200 rpm
